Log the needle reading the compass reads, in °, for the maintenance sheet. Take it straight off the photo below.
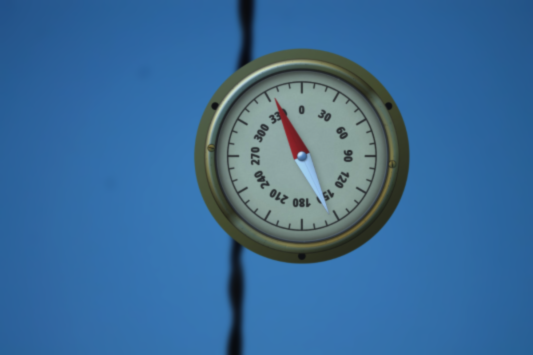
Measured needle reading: 335 °
